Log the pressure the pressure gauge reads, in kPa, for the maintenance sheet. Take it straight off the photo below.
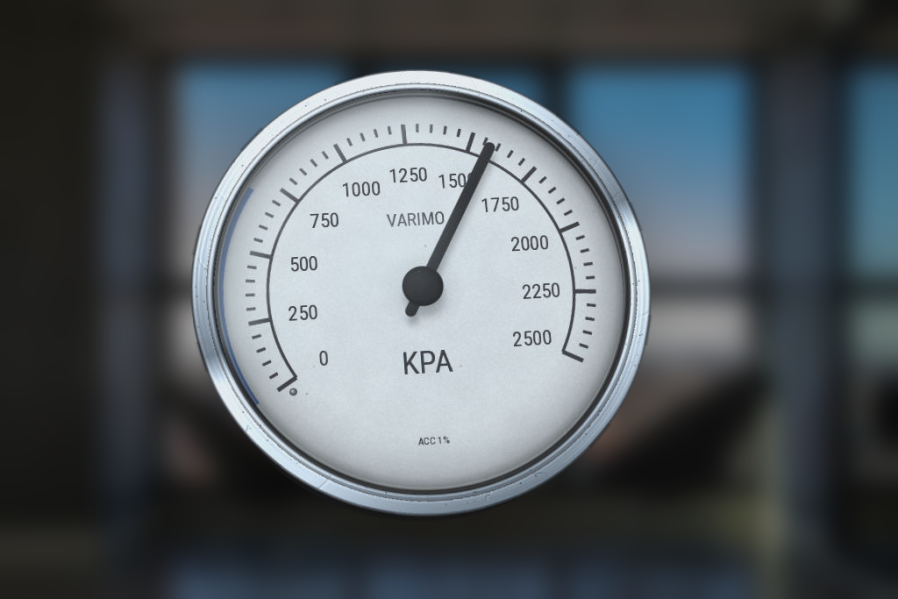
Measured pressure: 1575 kPa
